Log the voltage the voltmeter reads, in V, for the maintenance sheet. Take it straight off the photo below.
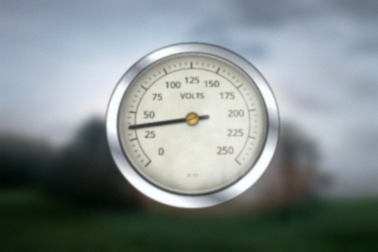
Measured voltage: 35 V
